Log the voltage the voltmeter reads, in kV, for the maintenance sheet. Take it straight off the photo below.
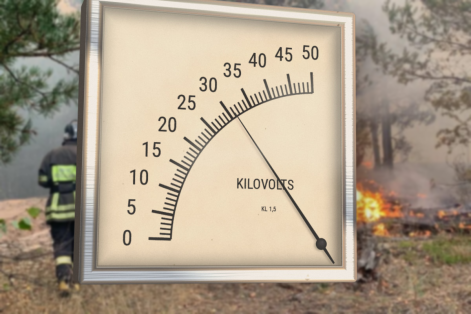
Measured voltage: 31 kV
